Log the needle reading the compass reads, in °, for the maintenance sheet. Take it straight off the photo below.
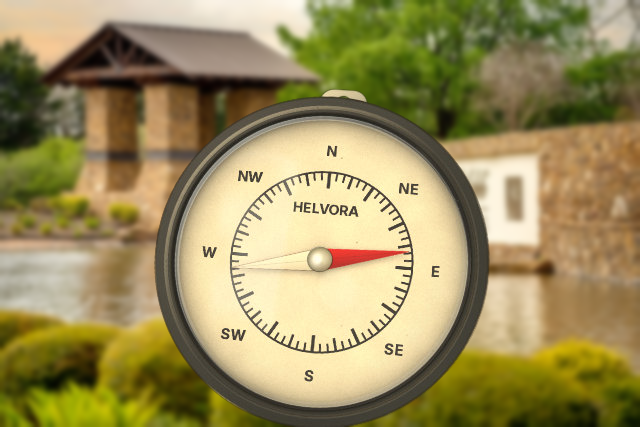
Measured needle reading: 80 °
